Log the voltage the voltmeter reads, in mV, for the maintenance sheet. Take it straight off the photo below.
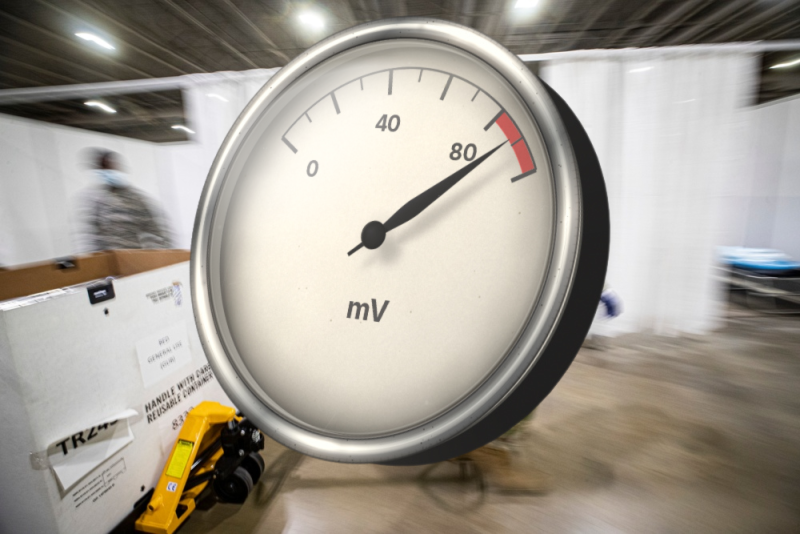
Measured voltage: 90 mV
